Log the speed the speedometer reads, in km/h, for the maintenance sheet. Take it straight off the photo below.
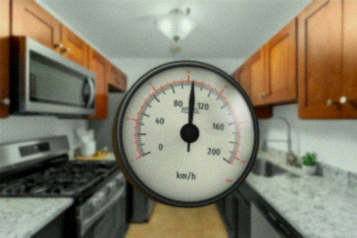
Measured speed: 100 km/h
